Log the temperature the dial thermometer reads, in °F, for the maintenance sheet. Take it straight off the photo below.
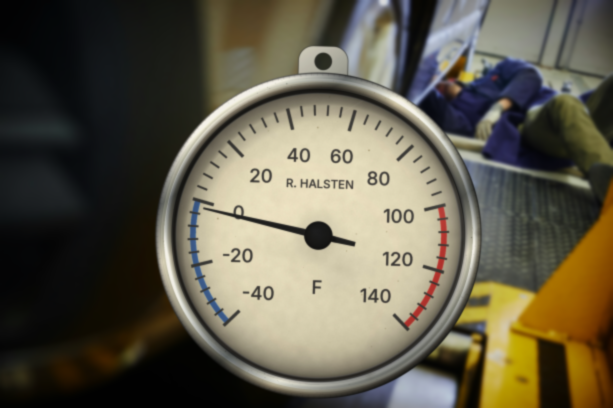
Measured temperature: -2 °F
